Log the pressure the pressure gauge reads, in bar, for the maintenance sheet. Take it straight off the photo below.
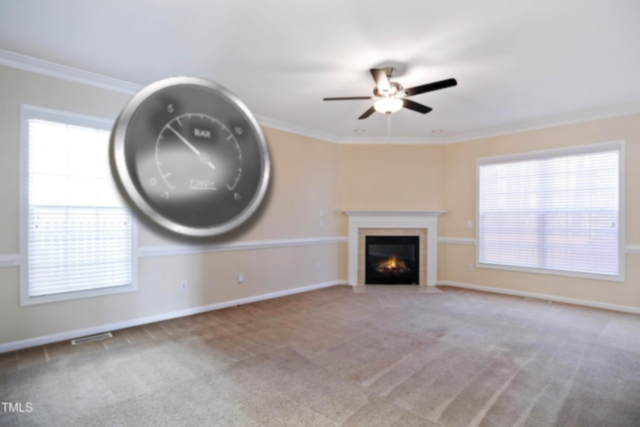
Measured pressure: 4 bar
